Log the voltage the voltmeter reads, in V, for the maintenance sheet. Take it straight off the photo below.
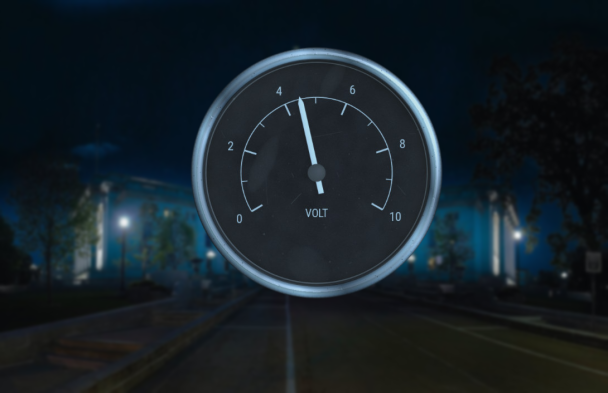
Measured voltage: 4.5 V
